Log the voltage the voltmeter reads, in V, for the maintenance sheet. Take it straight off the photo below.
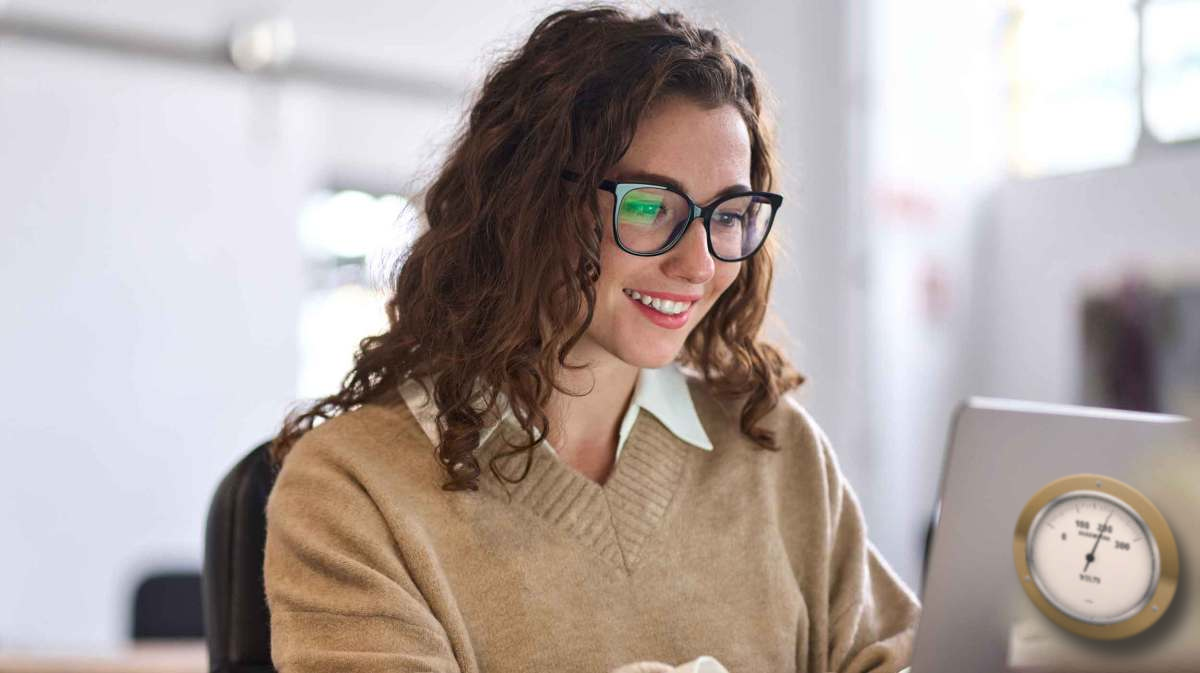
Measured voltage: 200 V
